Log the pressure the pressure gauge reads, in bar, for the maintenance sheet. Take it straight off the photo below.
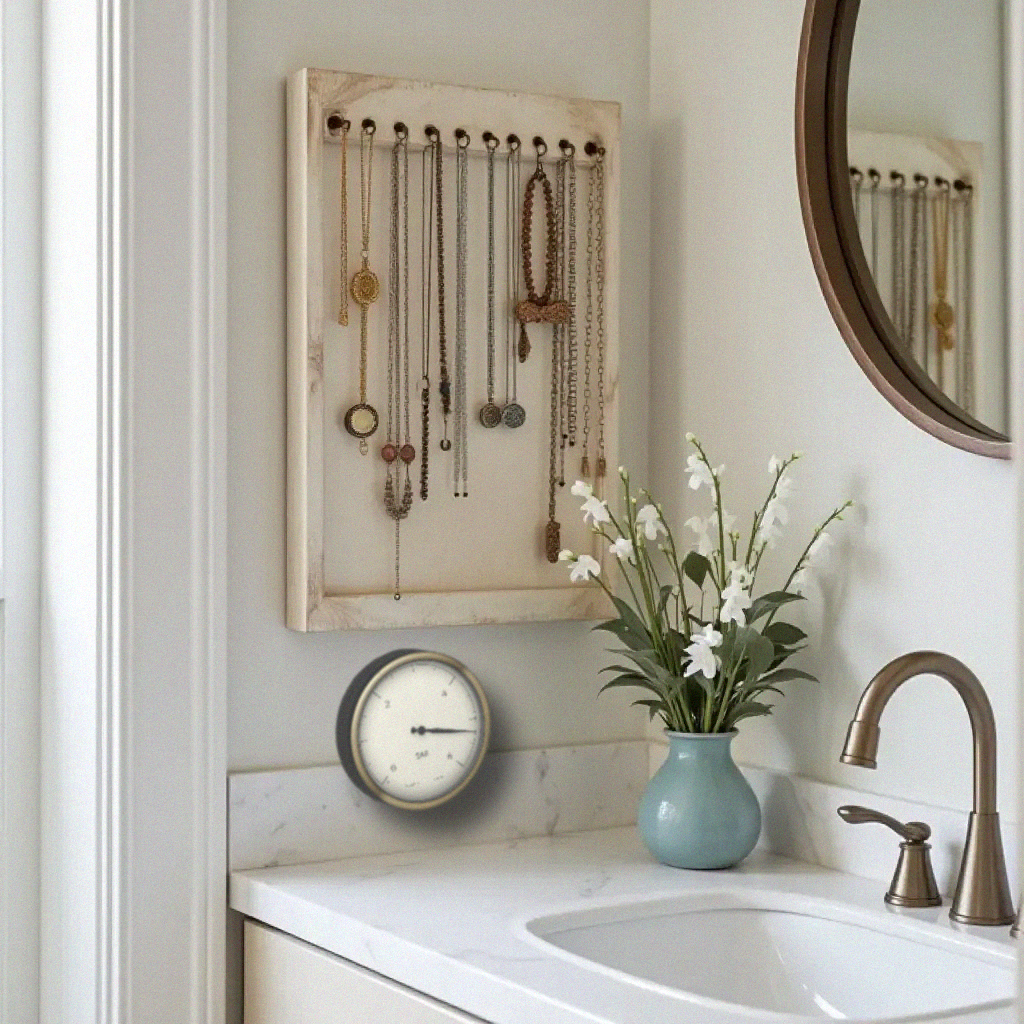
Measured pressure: 5.25 bar
